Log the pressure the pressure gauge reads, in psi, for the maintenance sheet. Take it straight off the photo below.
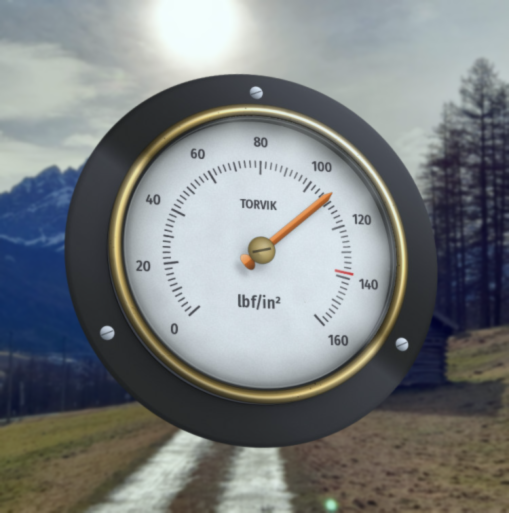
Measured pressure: 108 psi
